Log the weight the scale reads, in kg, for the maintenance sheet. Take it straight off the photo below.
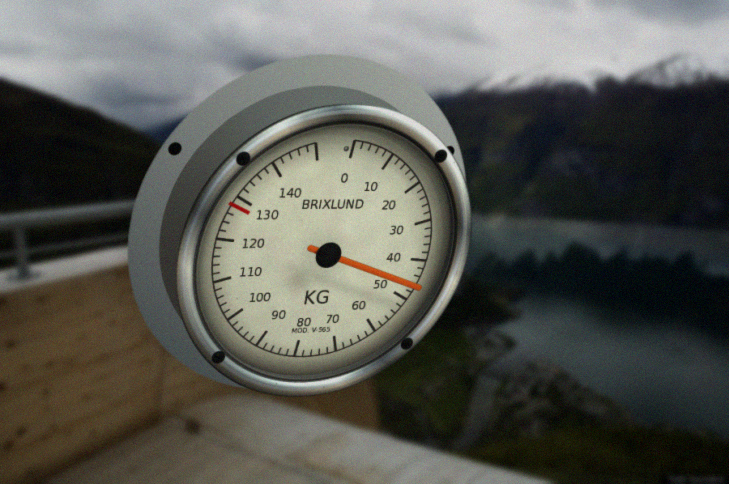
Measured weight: 46 kg
